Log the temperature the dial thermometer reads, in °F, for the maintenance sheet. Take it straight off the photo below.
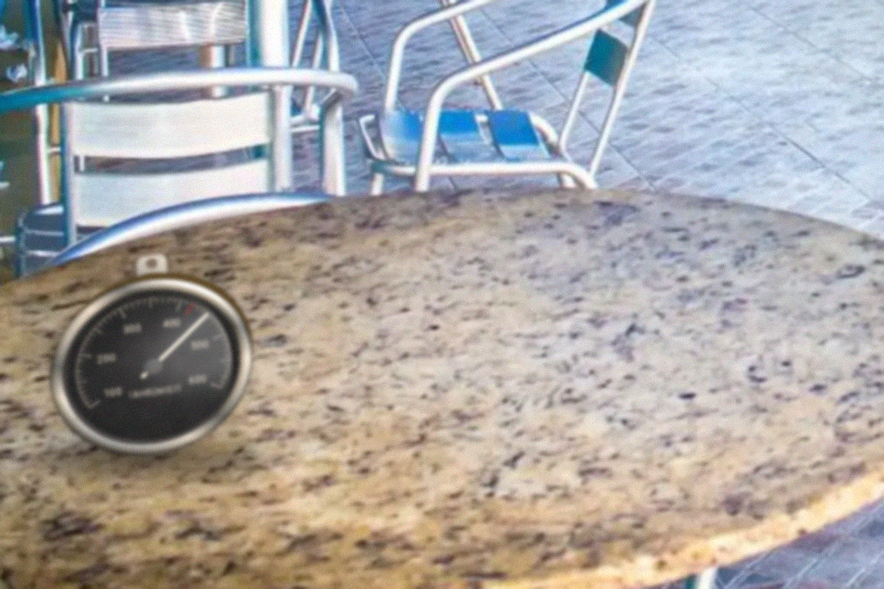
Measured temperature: 450 °F
